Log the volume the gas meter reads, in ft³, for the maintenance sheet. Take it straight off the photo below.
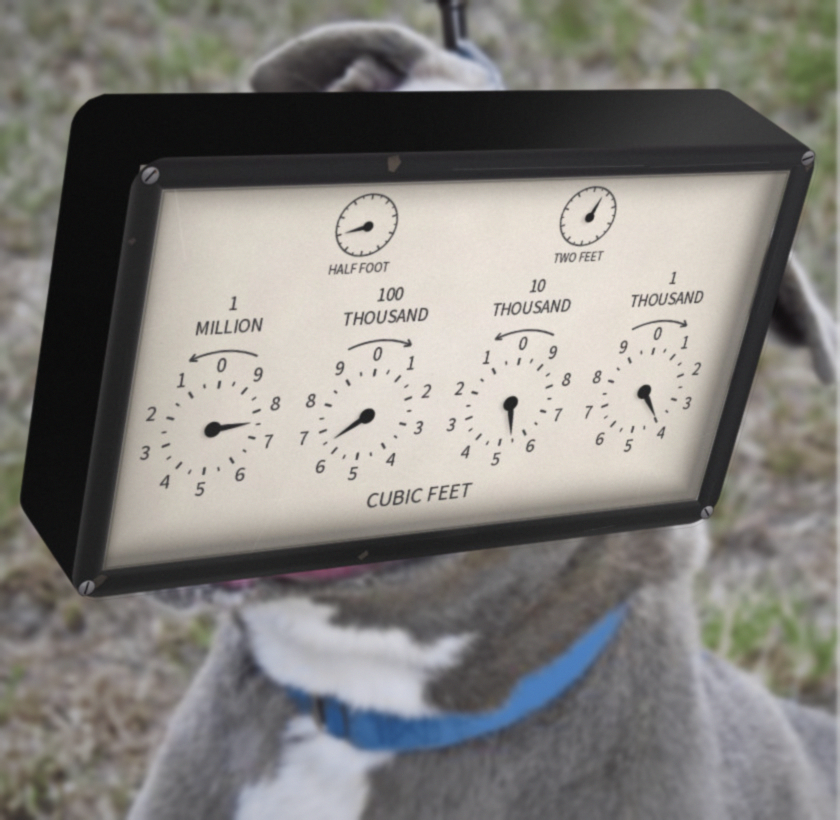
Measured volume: 765400 ft³
